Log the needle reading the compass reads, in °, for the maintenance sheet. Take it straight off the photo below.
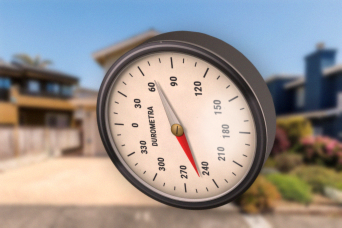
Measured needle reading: 250 °
